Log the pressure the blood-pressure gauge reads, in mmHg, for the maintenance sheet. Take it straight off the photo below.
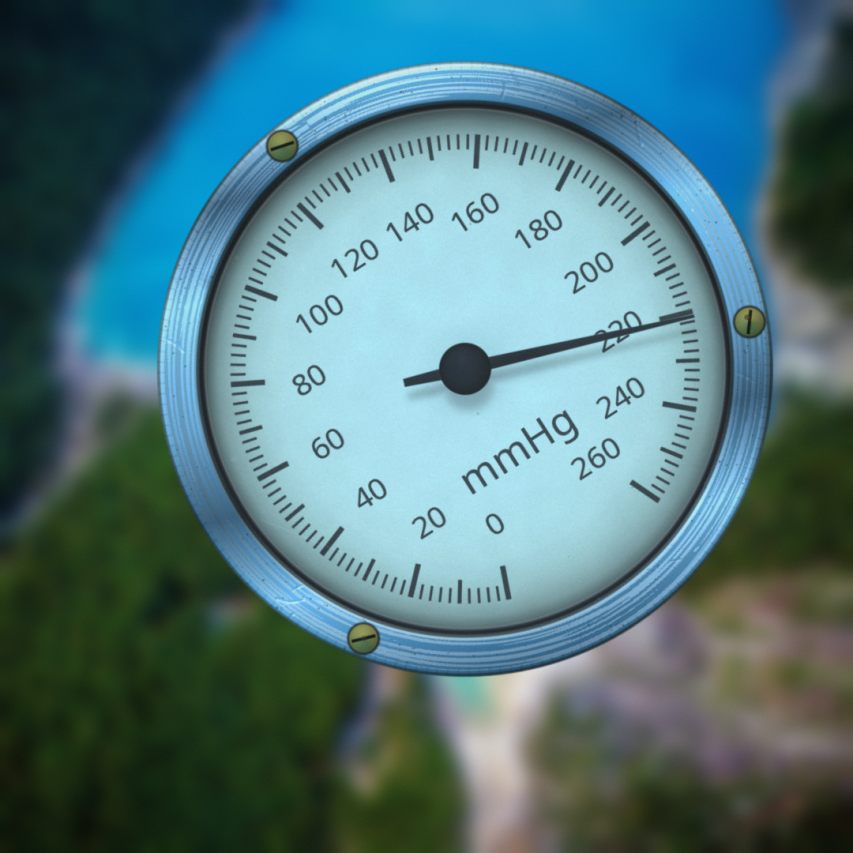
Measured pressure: 221 mmHg
